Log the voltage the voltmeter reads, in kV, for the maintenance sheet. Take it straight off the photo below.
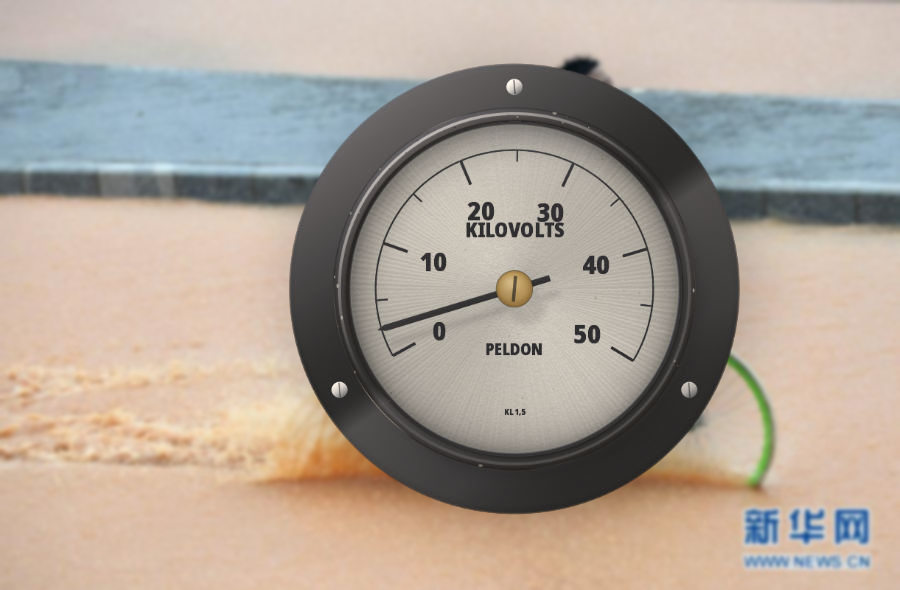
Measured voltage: 2.5 kV
